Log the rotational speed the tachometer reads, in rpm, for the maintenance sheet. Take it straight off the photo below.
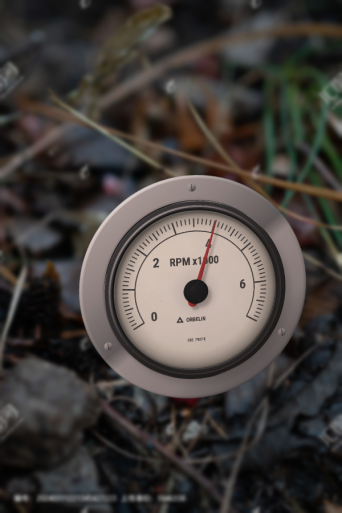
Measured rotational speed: 4000 rpm
